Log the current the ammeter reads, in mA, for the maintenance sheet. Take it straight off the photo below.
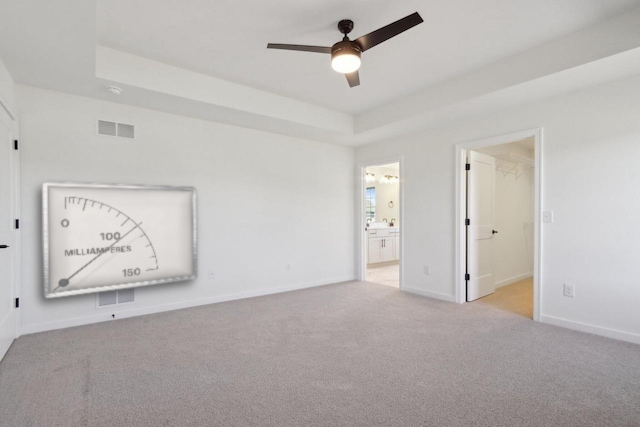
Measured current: 110 mA
